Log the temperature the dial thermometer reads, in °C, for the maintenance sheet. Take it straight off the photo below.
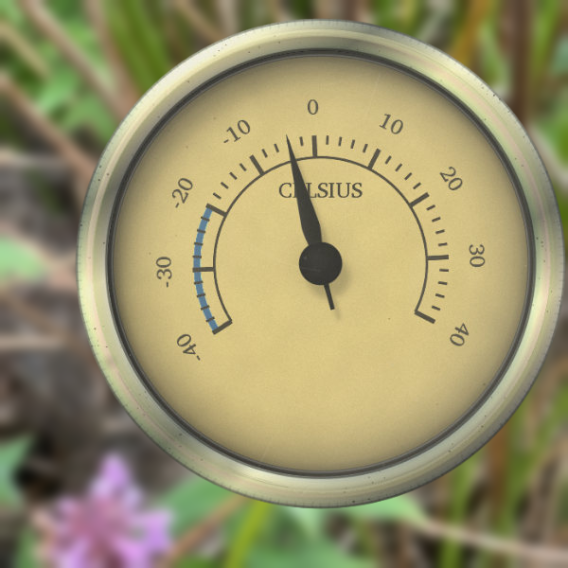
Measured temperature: -4 °C
